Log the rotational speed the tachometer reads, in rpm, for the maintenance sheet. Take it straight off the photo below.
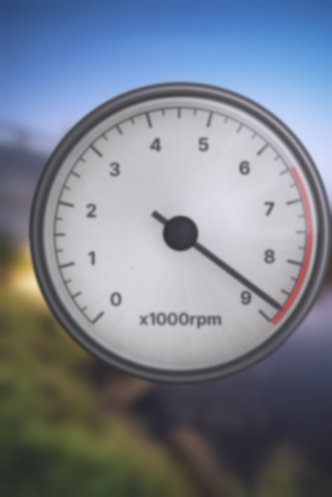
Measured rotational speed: 8750 rpm
